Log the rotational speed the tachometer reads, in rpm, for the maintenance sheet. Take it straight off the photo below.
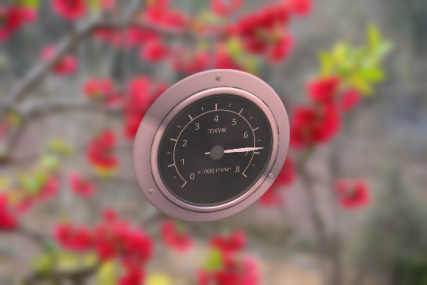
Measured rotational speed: 6750 rpm
